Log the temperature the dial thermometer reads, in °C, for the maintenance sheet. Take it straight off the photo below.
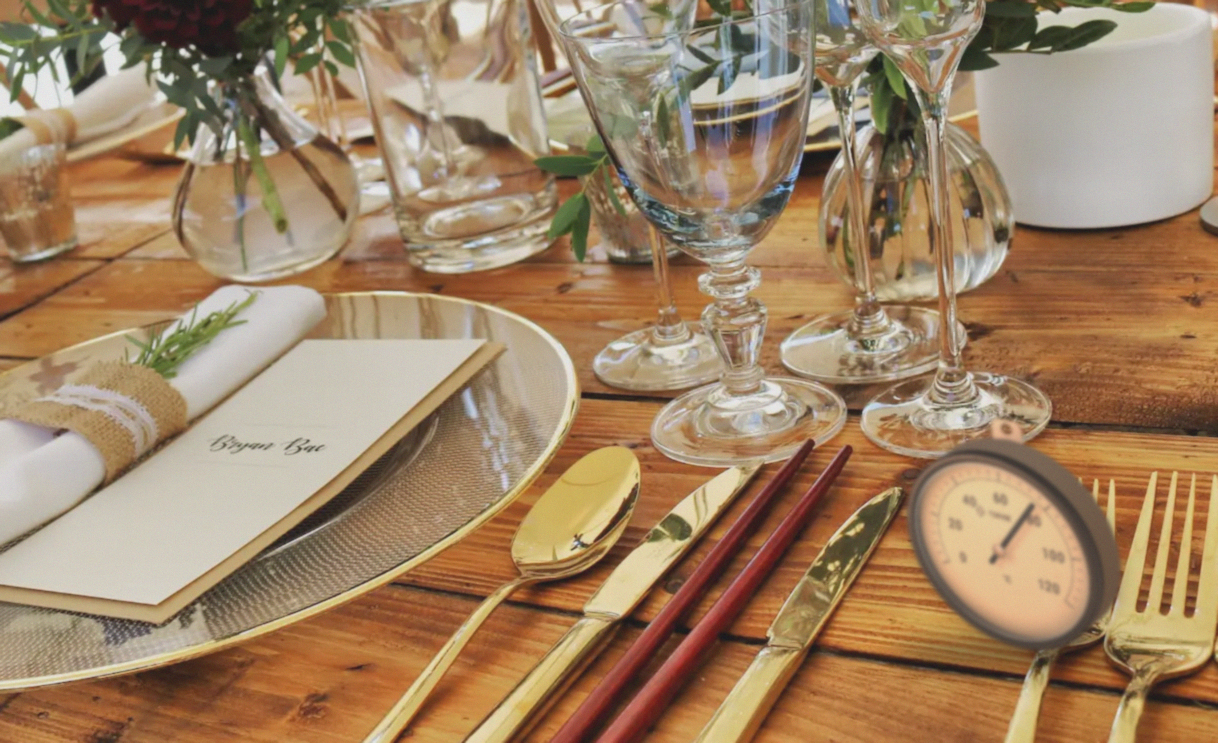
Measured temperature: 76 °C
